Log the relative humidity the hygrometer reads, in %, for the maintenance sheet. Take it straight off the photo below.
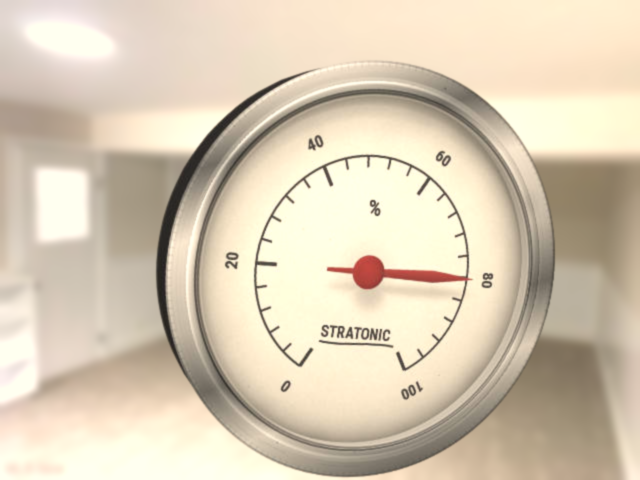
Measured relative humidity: 80 %
